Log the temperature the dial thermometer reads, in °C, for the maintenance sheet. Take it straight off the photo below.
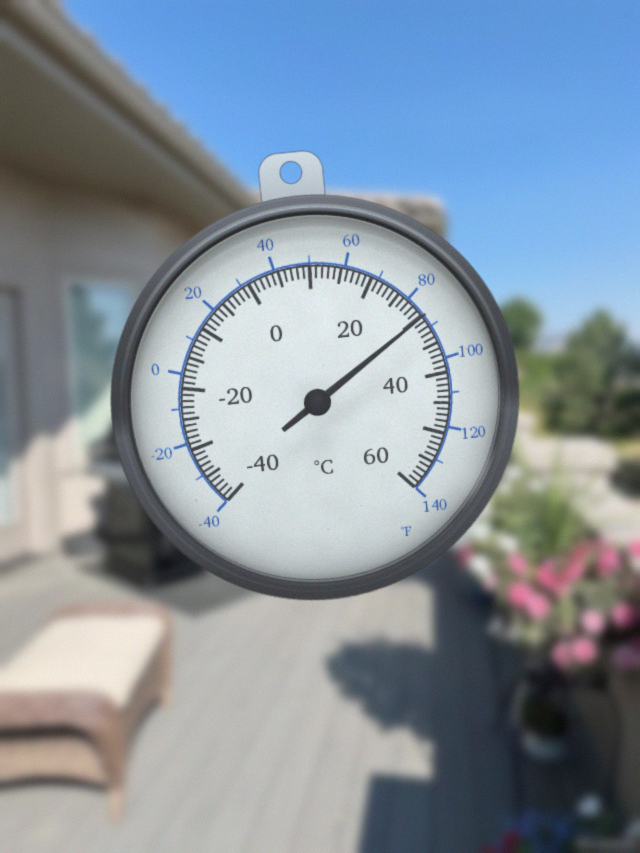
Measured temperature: 30 °C
